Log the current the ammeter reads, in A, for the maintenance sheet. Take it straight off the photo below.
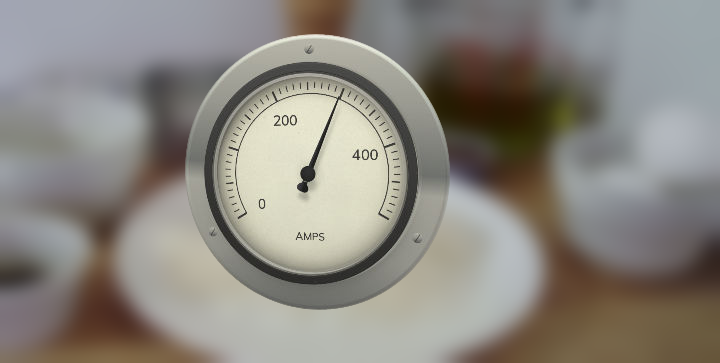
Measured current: 300 A
